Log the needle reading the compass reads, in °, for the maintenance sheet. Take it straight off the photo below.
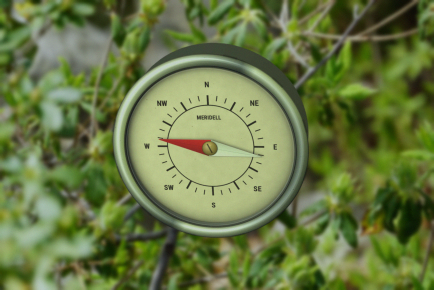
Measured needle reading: 280 °
